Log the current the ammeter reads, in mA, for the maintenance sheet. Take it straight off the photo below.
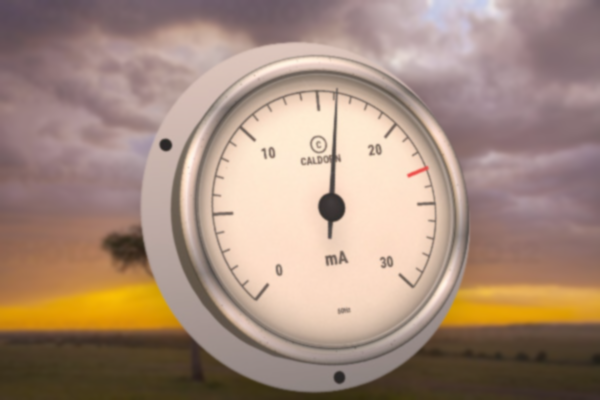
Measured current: 16 mA
